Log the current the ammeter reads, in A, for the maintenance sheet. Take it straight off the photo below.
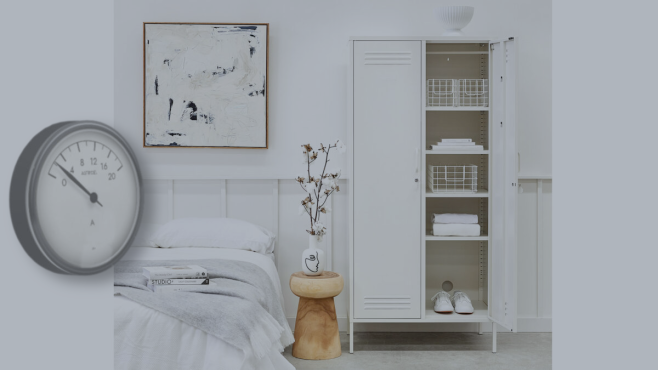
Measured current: 2 A
